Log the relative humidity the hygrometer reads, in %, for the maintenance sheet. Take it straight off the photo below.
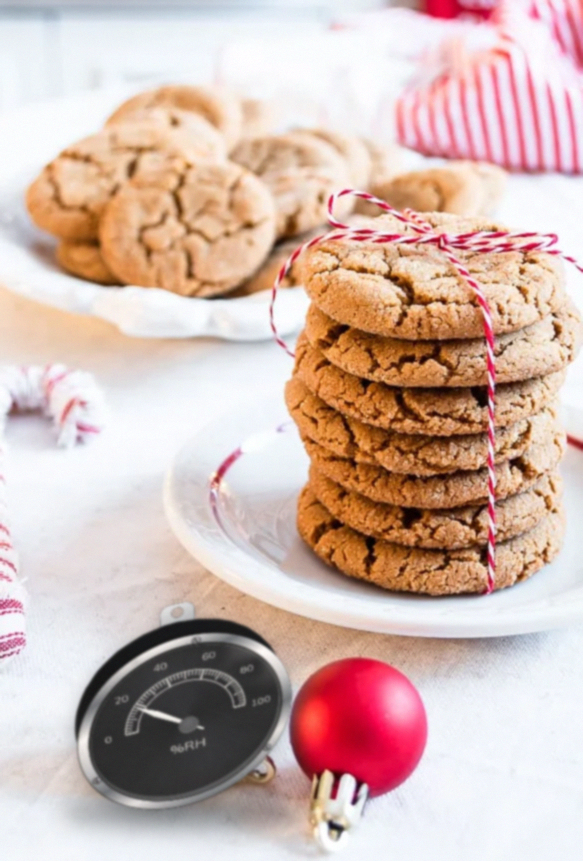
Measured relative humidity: 20 %
